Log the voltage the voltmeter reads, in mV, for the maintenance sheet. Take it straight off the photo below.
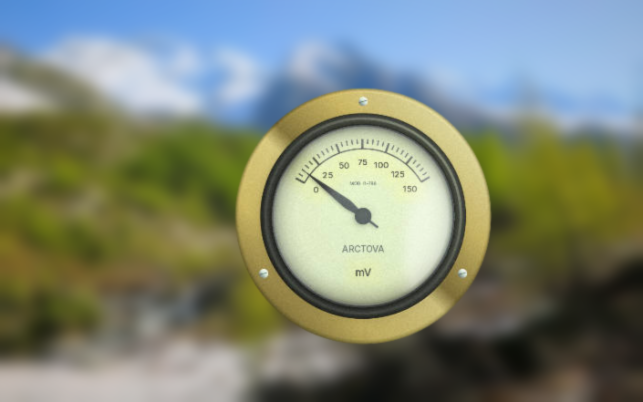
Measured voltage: 10 mV
